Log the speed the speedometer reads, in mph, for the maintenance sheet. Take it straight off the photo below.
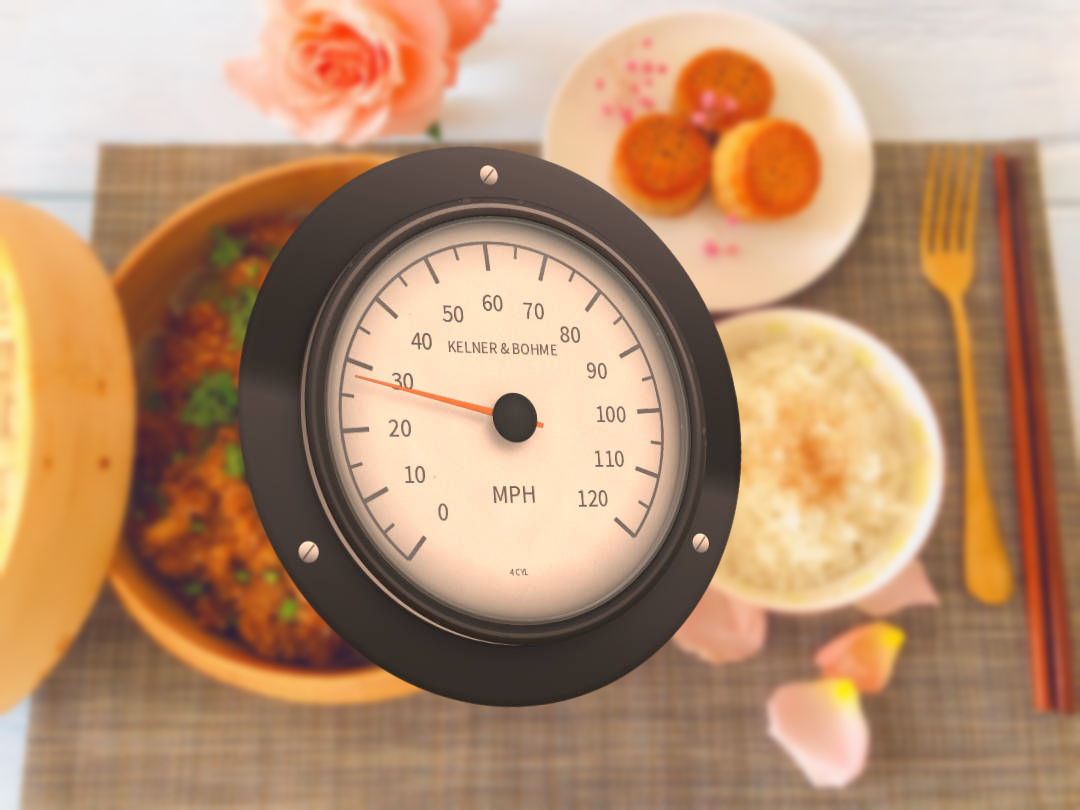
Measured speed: 27.5 mph
